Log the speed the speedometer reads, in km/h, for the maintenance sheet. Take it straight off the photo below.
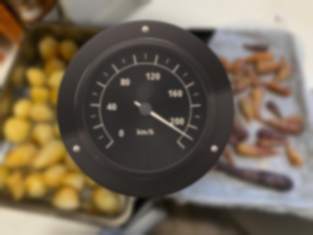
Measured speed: 210 km/h
